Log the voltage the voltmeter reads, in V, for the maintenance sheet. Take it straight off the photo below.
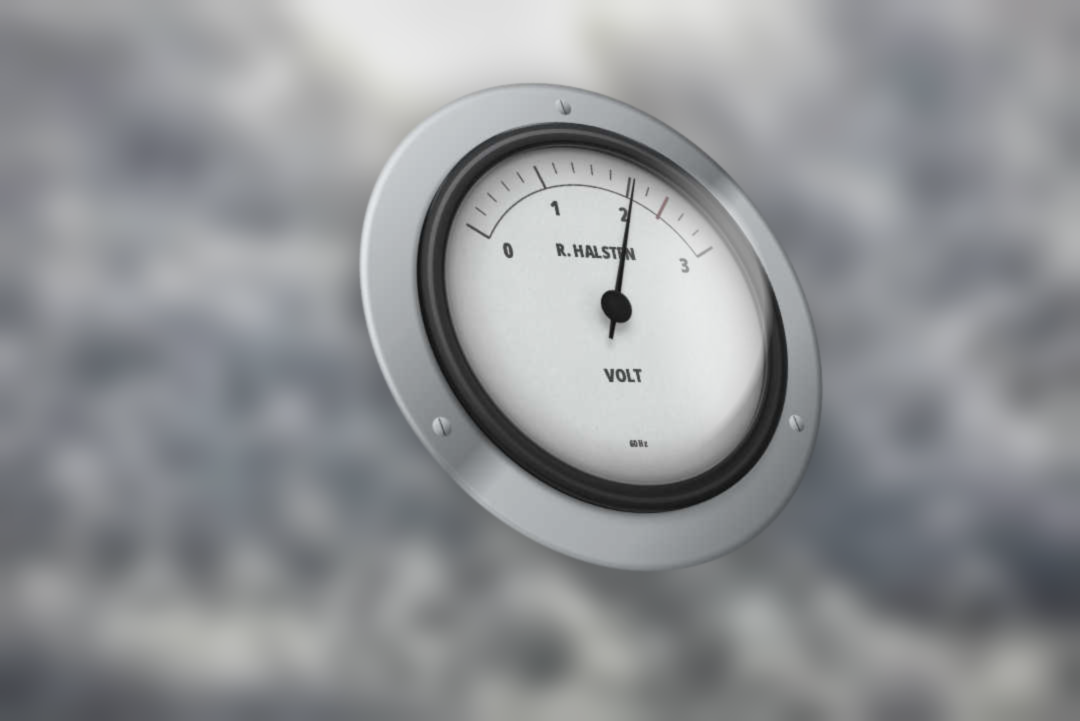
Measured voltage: 2 V
